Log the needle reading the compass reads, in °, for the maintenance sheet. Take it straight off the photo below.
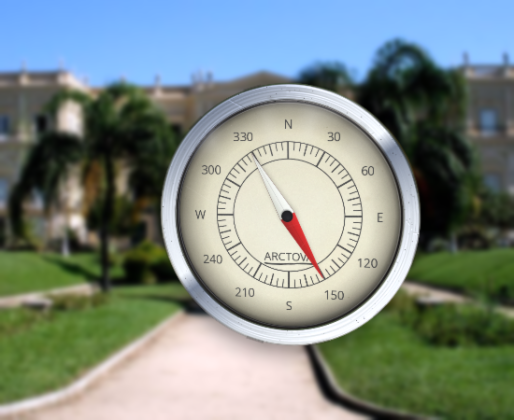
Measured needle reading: 150 °
